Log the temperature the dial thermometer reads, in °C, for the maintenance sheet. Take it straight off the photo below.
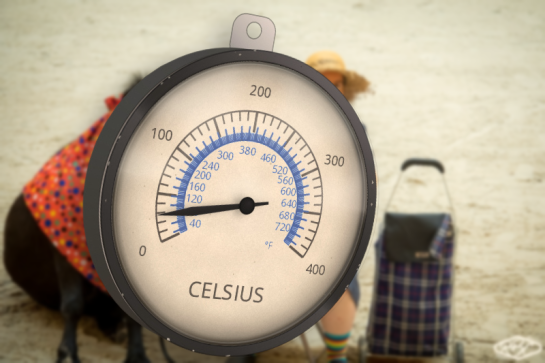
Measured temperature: 30 °C
